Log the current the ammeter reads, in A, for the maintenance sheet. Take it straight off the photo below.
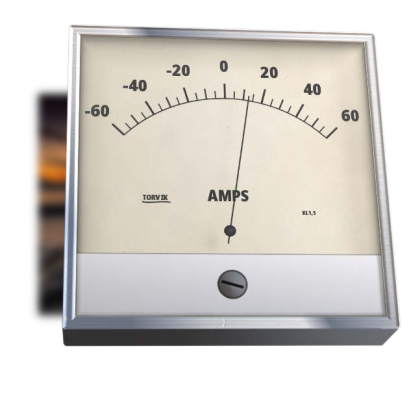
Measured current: 12.5 A
